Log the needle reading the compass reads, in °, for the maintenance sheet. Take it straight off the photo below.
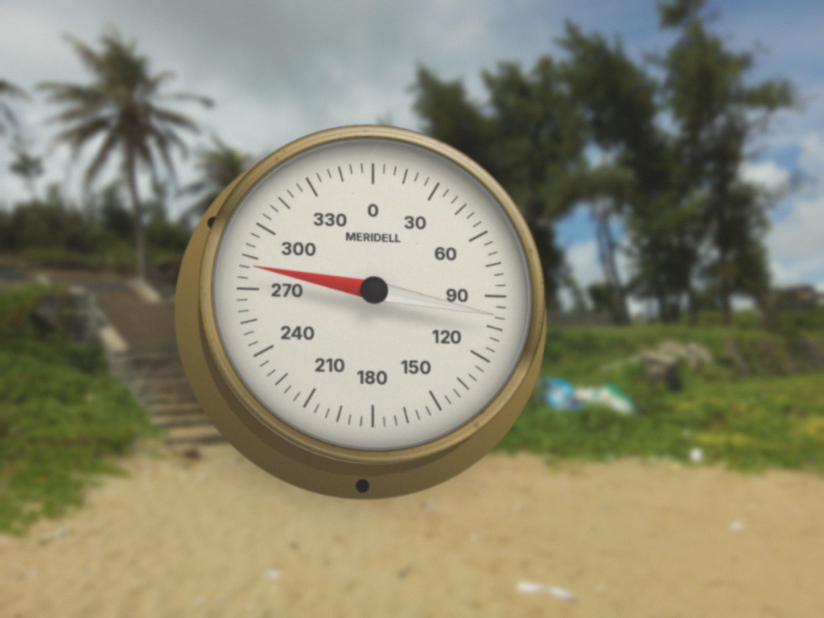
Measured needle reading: 280 °
